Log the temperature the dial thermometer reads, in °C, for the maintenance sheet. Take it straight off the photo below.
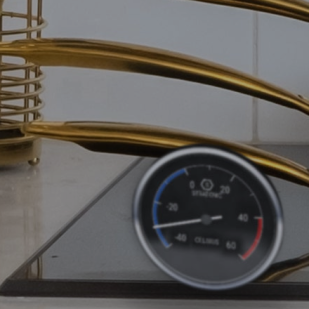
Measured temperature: -30 °C
